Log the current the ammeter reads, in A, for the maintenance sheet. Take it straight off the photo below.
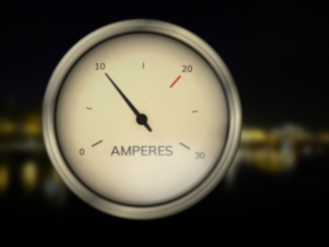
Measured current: 10 A
